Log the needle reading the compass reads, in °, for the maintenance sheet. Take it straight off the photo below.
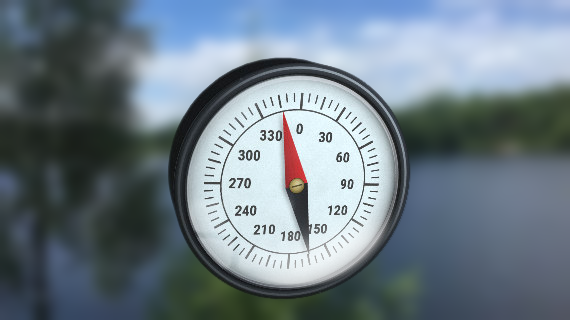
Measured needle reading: 345 °
